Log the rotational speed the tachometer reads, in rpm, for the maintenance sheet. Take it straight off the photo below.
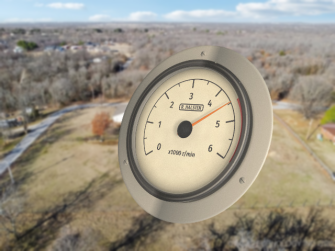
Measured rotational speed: 4500 rpm
